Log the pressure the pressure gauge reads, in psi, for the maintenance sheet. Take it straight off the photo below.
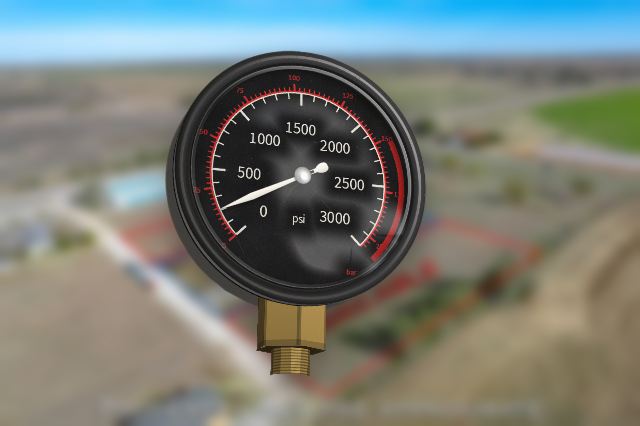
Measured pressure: 200 psi
